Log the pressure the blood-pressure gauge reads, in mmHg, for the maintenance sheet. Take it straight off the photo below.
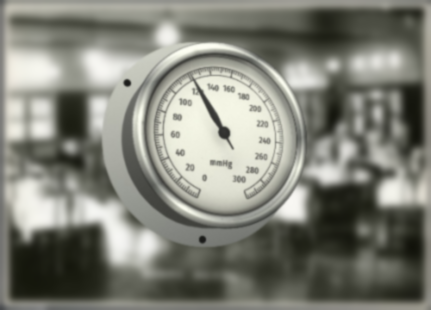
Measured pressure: 120 mmHg
